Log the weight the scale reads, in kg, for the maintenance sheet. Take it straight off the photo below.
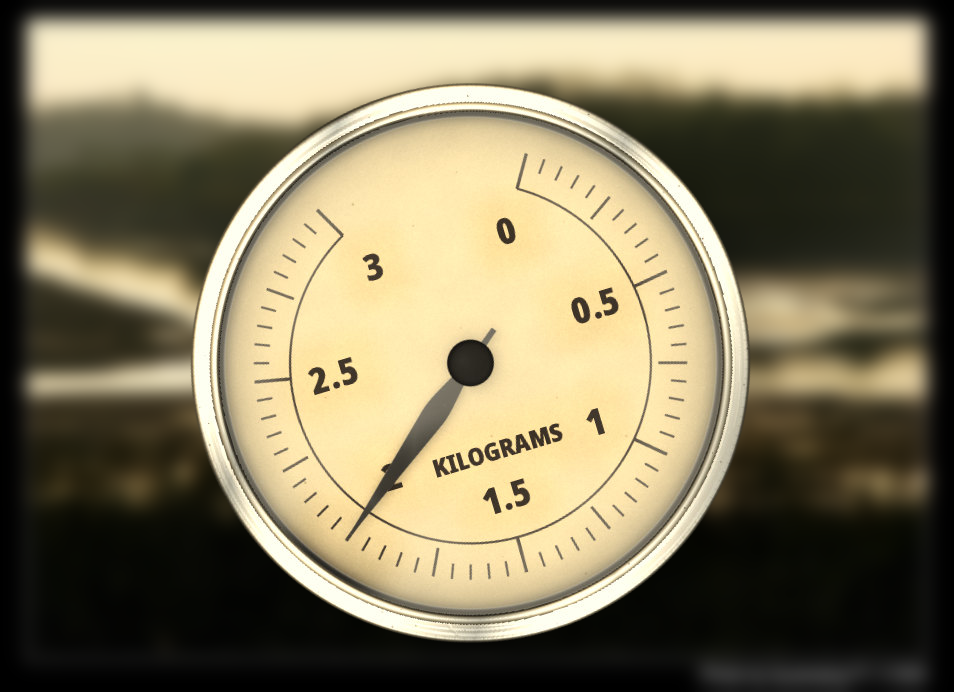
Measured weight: 2 kg
